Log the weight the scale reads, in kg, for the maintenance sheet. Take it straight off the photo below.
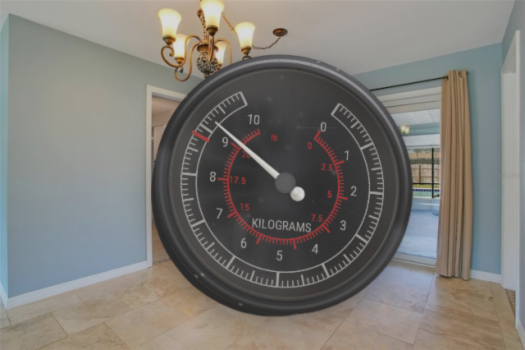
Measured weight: 9.2 kg
